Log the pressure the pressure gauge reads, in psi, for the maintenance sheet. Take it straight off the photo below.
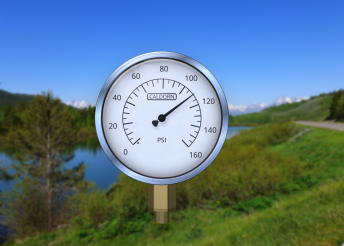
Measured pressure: 110 psi
